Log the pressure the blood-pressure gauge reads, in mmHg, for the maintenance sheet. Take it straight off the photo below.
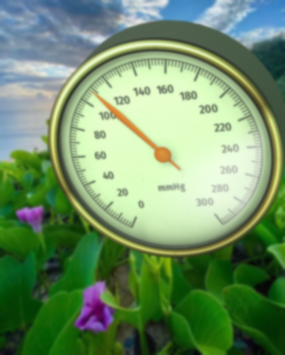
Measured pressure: 110 mmHg
